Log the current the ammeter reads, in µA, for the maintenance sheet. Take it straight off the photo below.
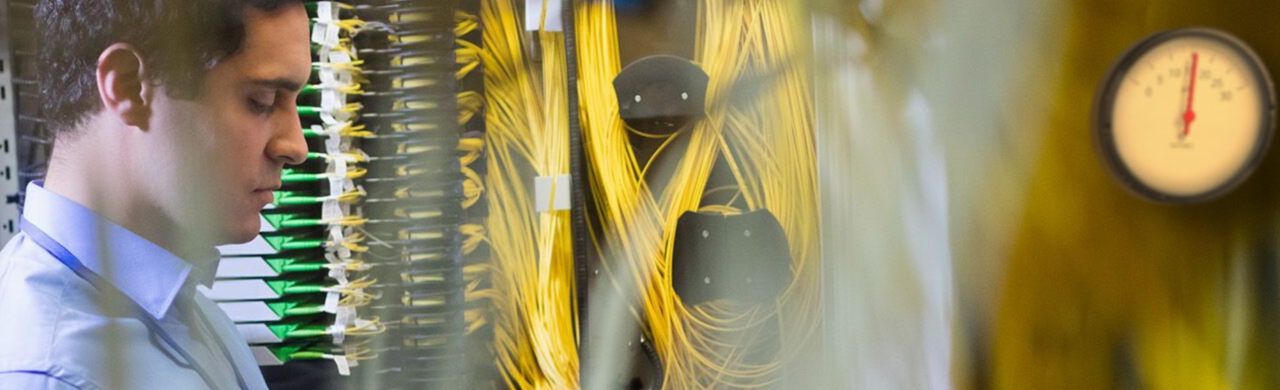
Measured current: 15 µA
